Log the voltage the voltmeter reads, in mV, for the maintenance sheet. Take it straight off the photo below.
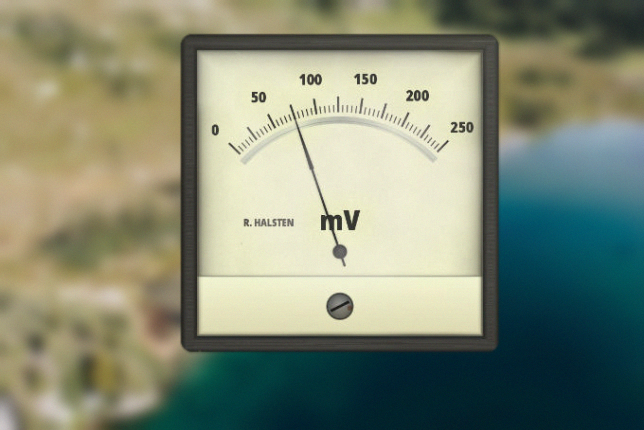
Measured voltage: 75 mV
